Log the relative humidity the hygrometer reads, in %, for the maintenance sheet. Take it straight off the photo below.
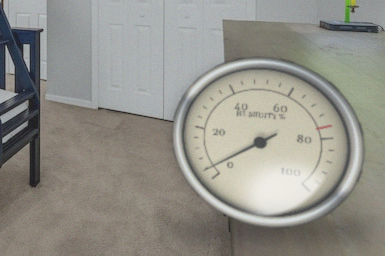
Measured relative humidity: 4 %
